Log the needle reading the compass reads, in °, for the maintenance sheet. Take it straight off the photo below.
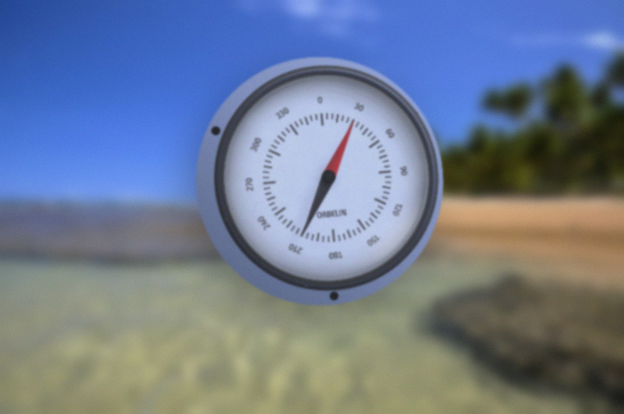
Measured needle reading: 30 °
